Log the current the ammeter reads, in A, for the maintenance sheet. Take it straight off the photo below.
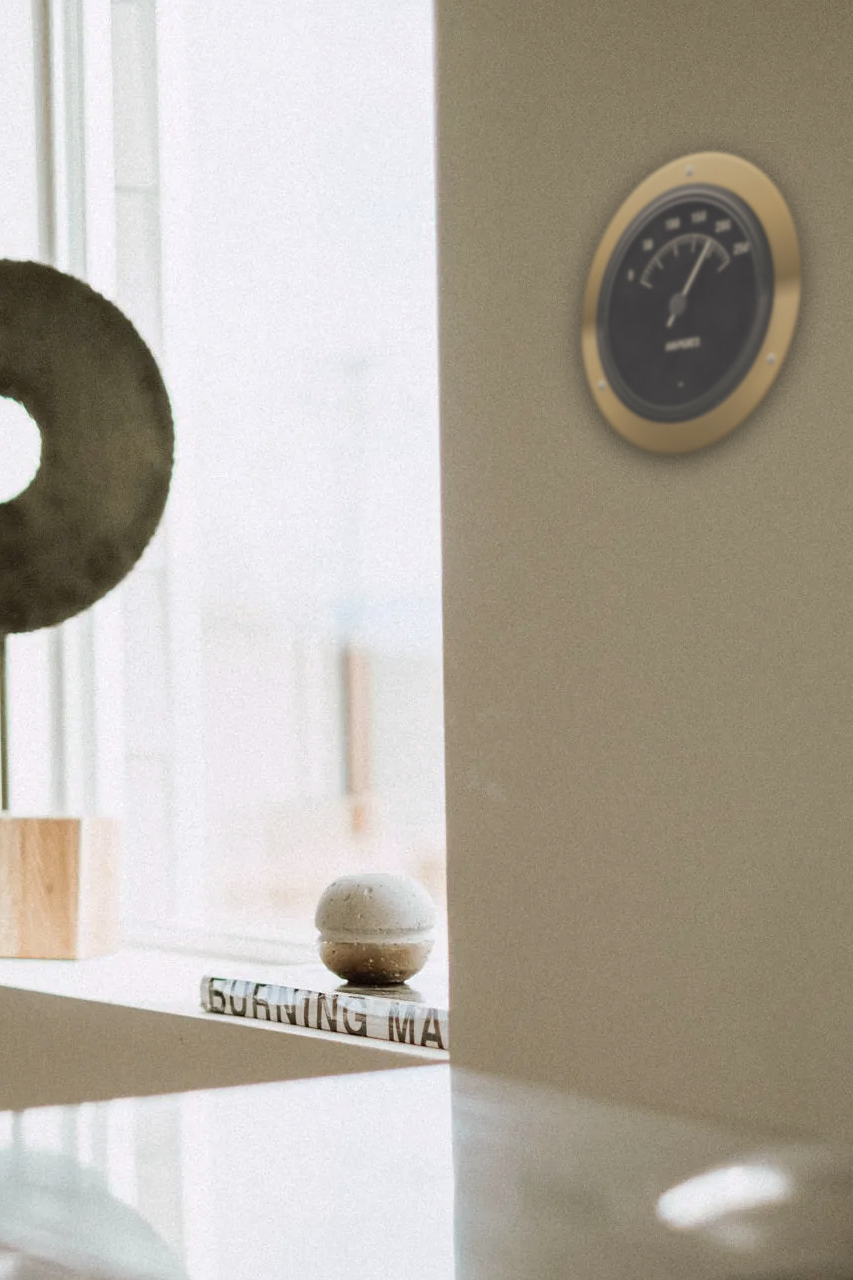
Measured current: 200 A
